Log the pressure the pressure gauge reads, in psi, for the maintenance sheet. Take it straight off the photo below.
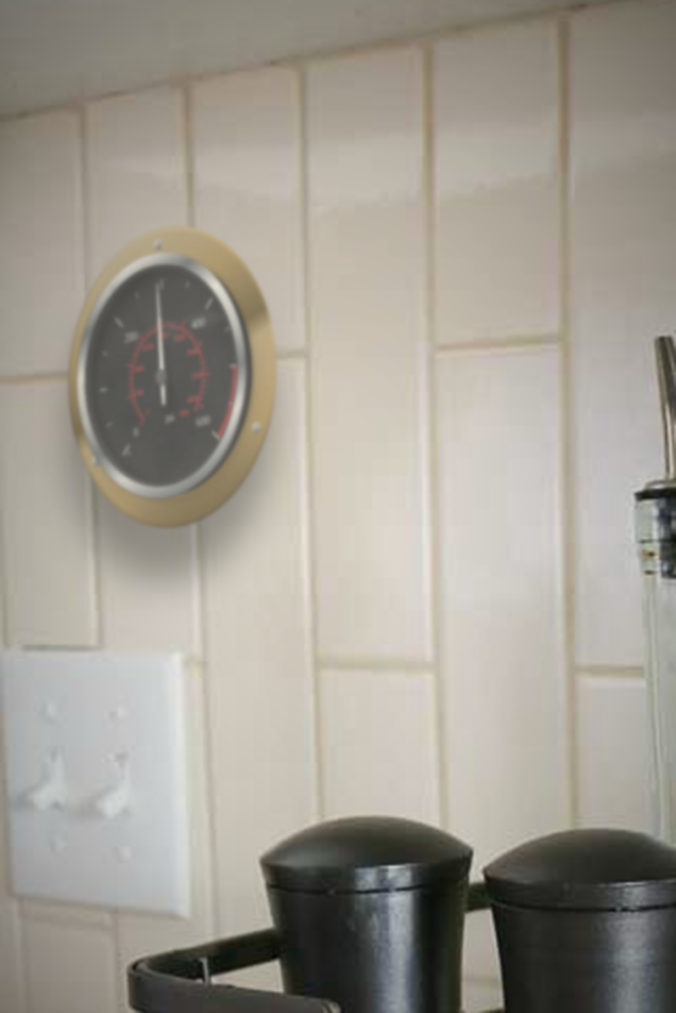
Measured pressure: 300 psi
